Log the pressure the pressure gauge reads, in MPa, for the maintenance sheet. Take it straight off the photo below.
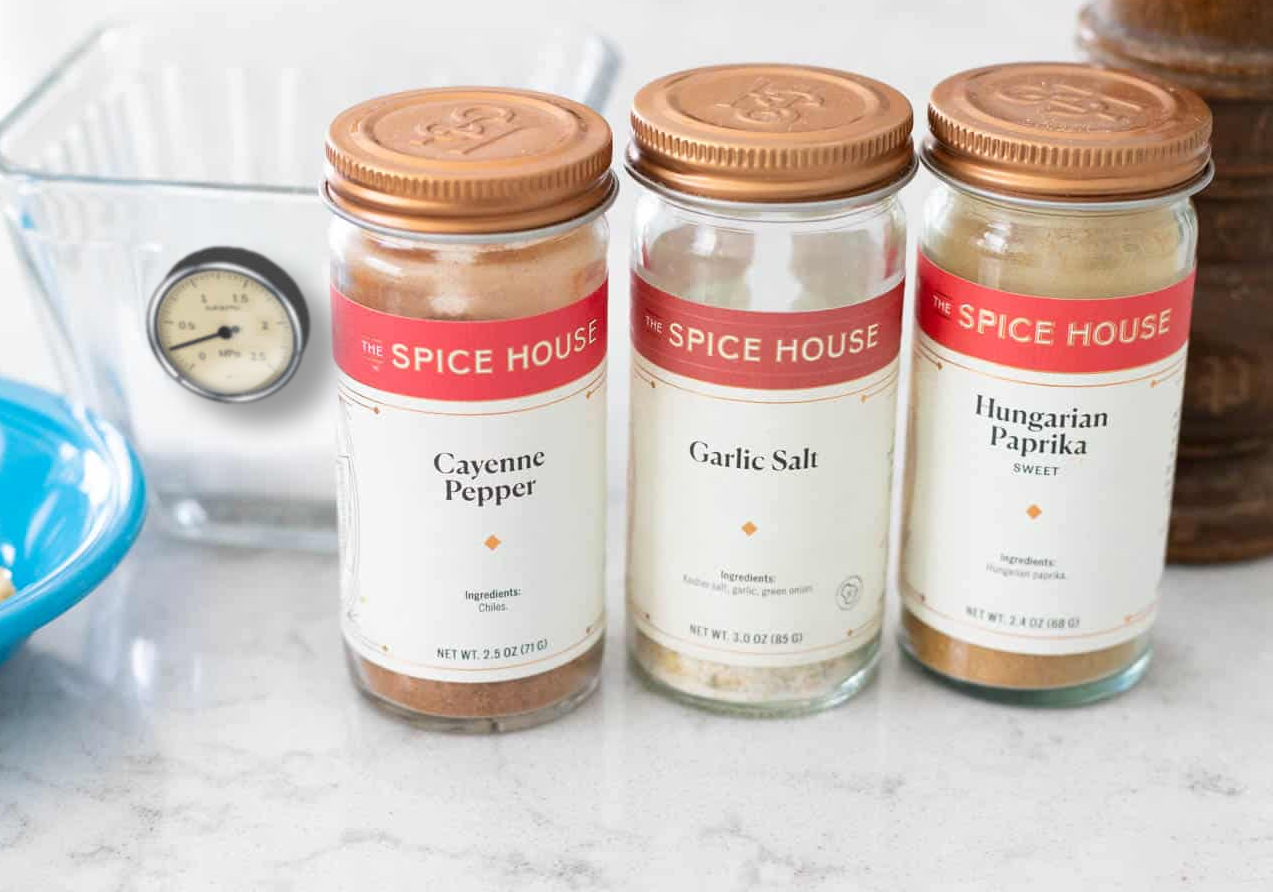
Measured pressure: 0.25 MPa
